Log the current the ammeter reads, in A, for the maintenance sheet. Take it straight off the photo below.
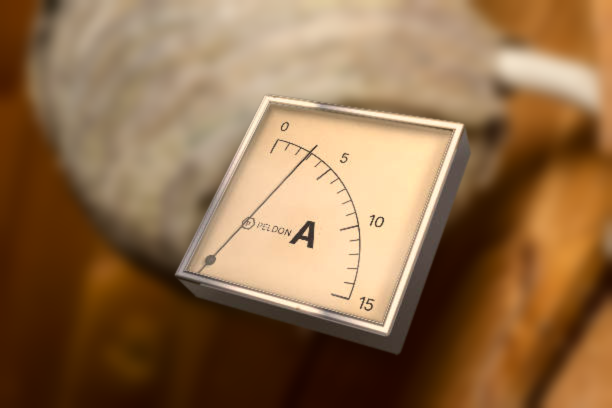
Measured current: 3 A
